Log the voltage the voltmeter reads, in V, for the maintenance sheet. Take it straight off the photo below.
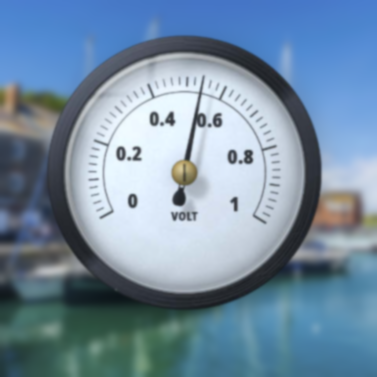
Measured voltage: 0.54 V
